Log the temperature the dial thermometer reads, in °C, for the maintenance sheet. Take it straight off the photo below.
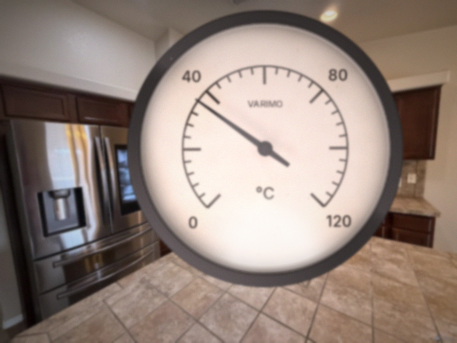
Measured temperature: 36 °C
